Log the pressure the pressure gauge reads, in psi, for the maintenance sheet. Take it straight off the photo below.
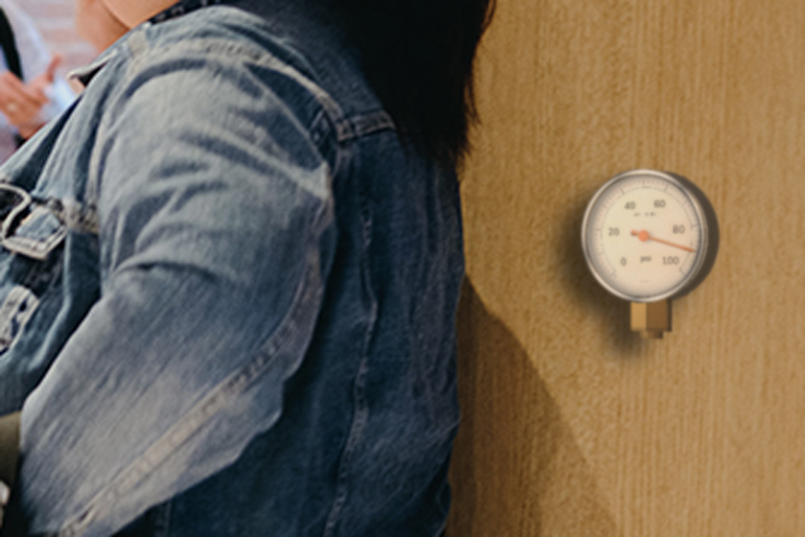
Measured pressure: 90 psi
